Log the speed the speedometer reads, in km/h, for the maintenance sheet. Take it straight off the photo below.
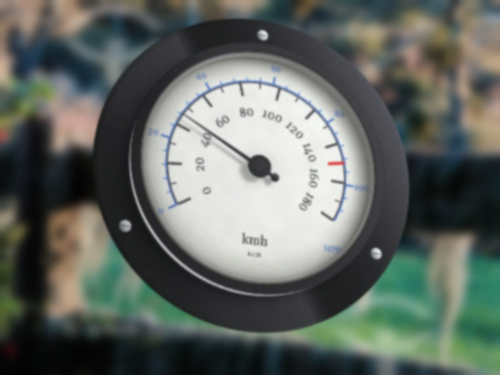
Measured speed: 45 km/h
